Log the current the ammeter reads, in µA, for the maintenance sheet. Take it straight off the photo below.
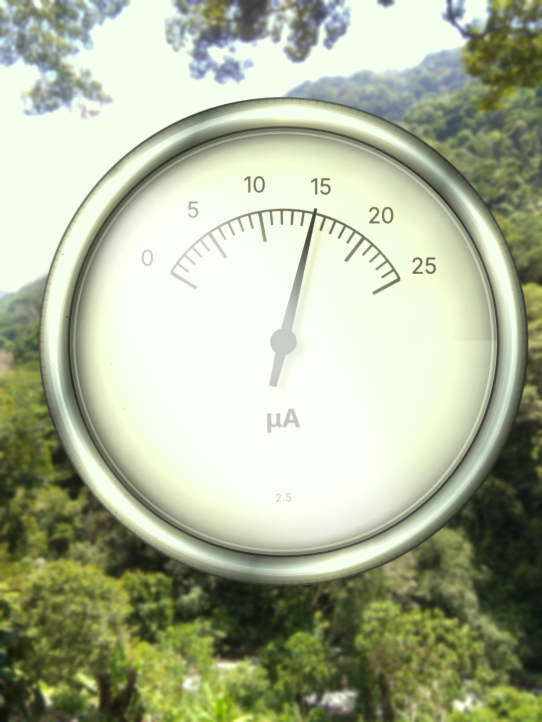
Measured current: 15 µA
